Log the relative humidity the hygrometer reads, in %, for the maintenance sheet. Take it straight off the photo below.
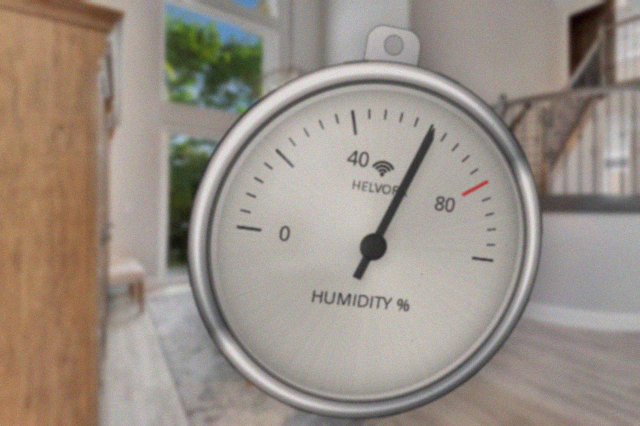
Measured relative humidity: 60 %
